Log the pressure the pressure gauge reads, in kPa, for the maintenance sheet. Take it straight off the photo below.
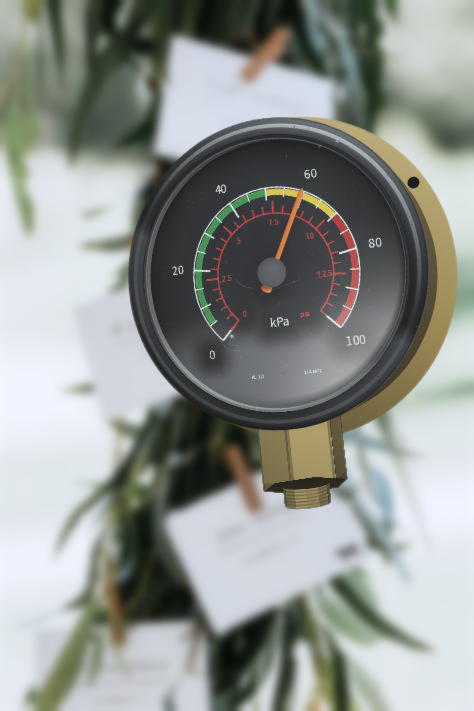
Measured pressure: 60 kPa
